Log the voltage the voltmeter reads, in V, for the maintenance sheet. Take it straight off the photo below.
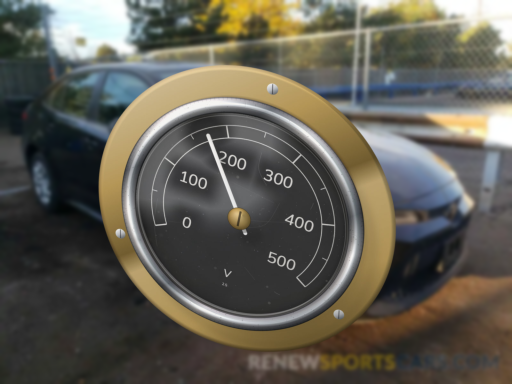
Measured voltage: 175 V
